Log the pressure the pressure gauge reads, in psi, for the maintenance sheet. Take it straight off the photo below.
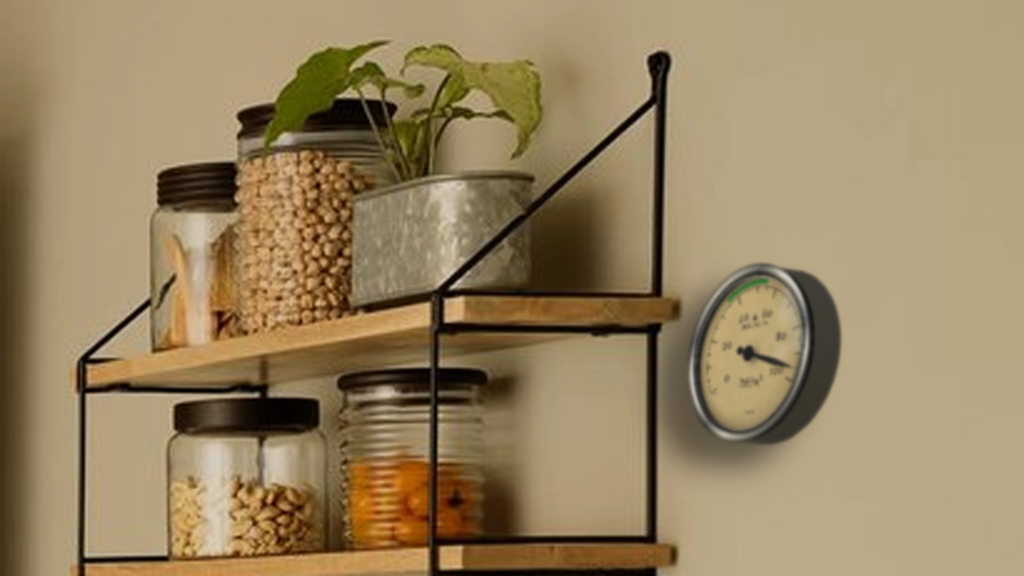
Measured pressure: 95 psi
